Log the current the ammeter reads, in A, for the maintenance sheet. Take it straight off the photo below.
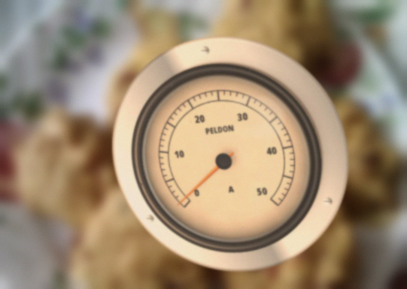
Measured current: 1 A
